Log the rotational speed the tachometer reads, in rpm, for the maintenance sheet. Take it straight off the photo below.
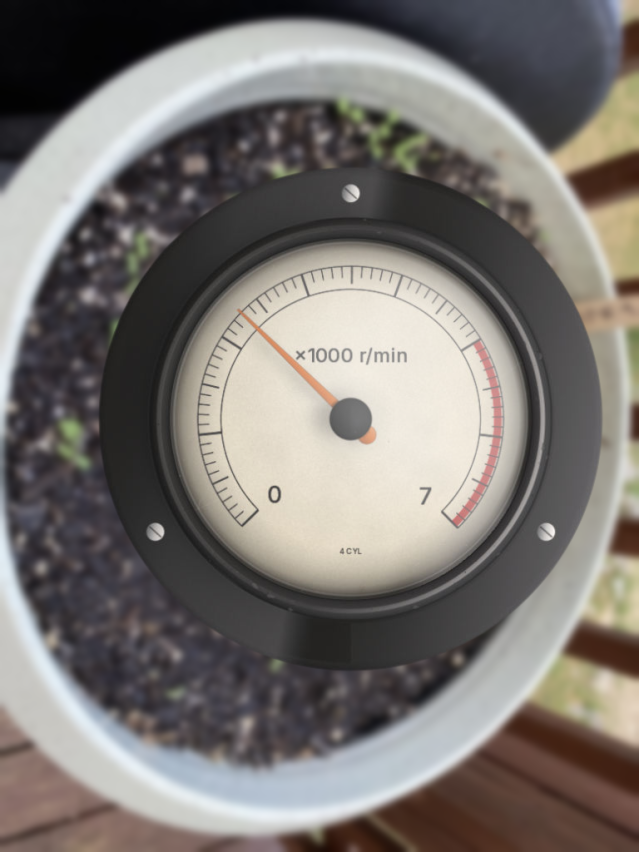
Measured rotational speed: 2300 rpm
